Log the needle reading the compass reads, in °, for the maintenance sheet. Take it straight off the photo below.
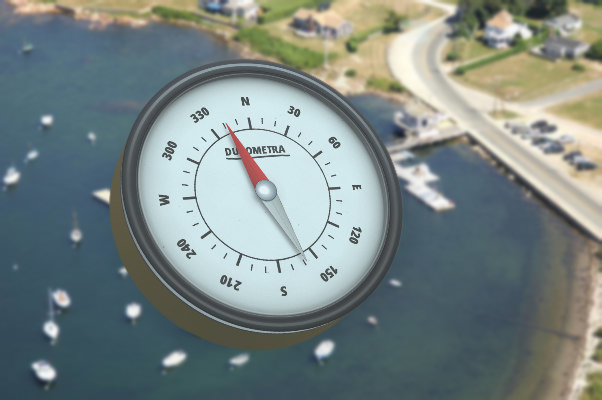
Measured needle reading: 340 °
